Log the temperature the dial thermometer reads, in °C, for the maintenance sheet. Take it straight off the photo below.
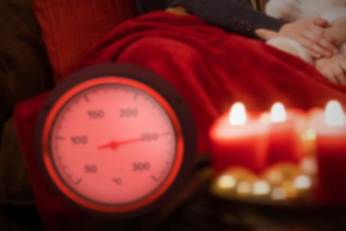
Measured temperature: 250 °C
